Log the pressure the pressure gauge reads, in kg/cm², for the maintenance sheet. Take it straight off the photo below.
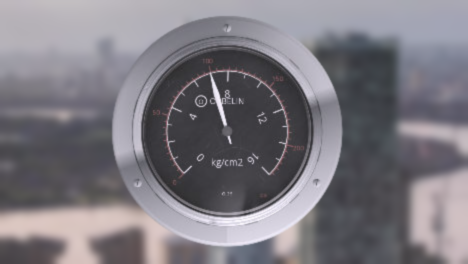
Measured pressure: 7 kg/cm²
